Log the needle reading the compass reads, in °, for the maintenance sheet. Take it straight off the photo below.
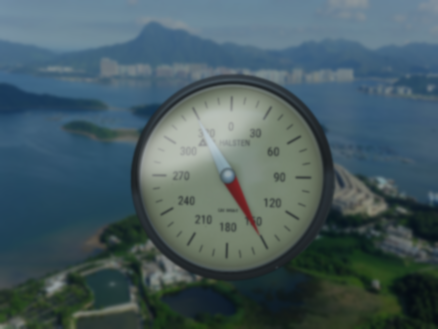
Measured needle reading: 150 °
